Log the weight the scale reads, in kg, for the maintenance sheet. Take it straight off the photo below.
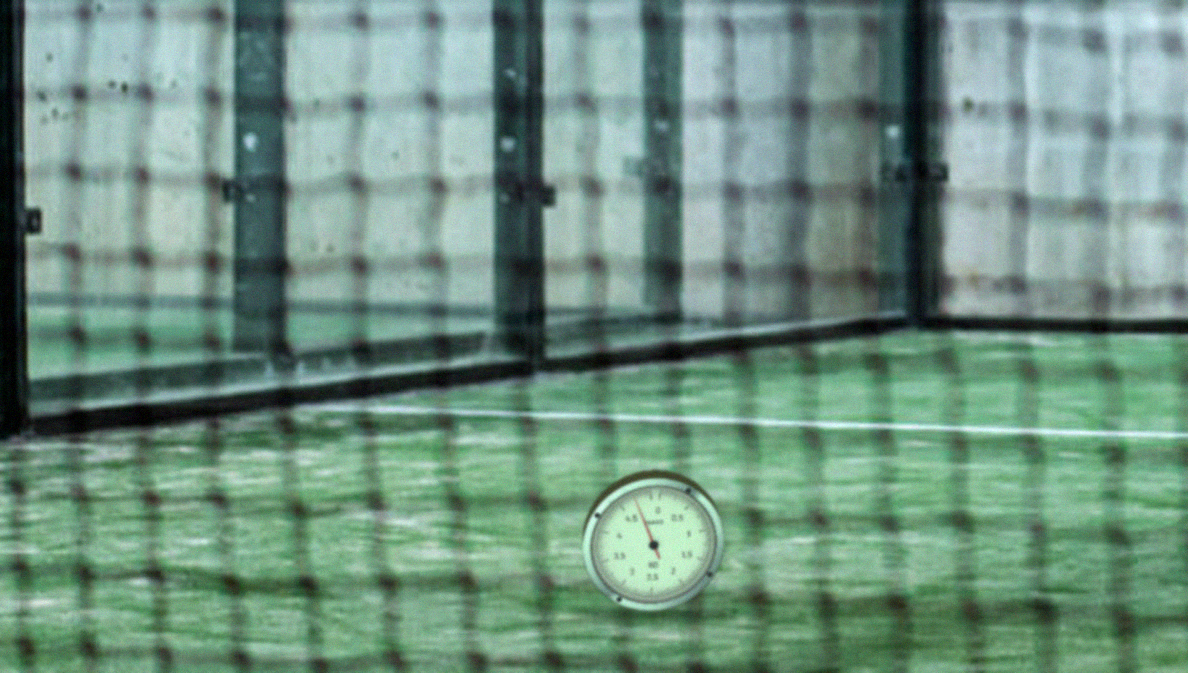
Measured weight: 4.75 kg
